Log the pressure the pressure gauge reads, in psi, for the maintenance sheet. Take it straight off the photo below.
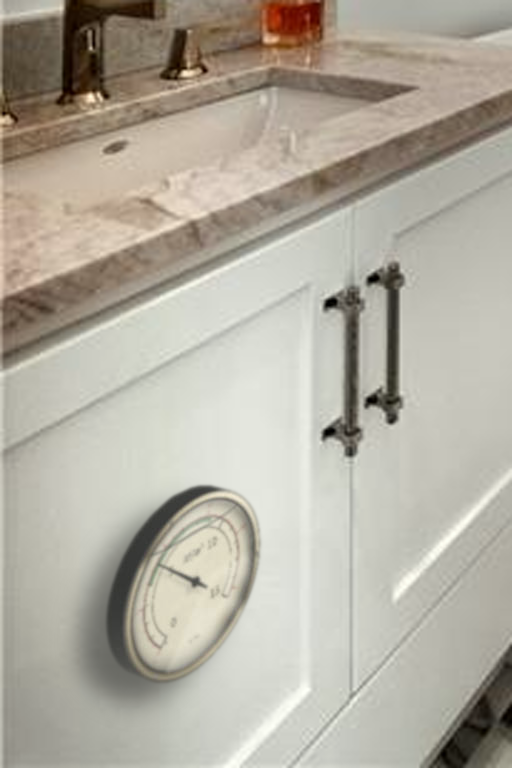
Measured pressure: 5 psi
